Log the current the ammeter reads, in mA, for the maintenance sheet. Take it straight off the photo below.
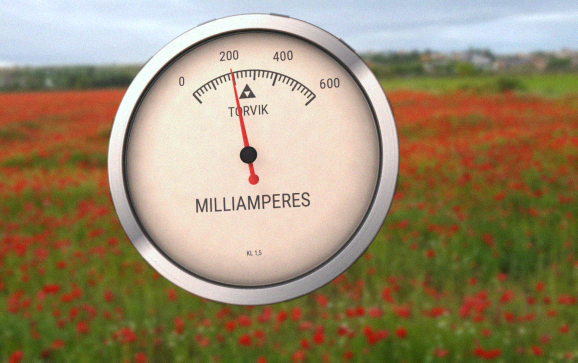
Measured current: 200 mA
